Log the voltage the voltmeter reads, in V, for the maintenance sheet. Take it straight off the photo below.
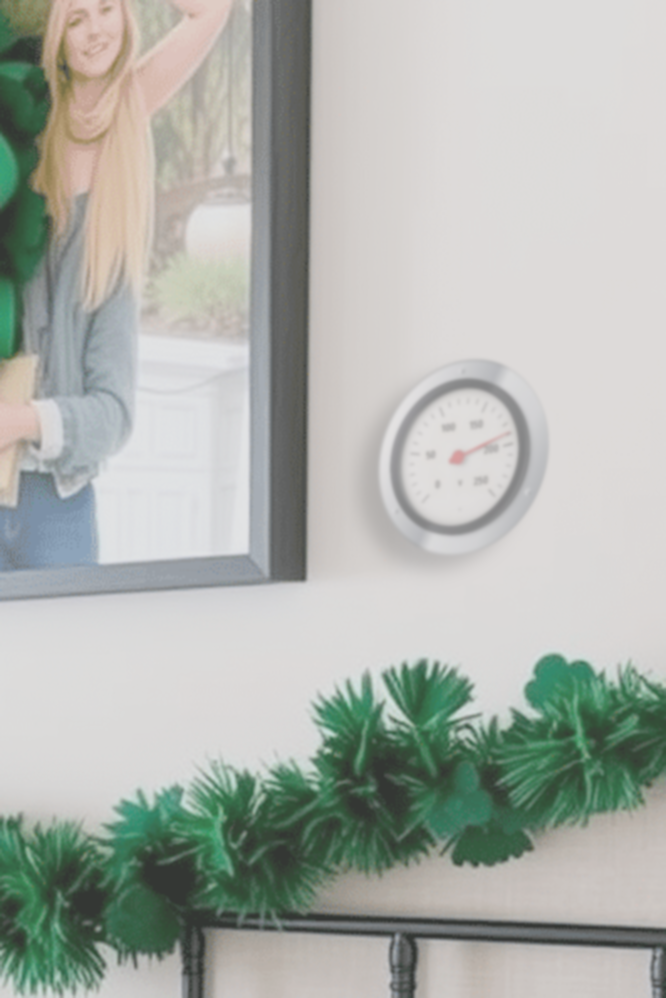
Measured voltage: 190 V
